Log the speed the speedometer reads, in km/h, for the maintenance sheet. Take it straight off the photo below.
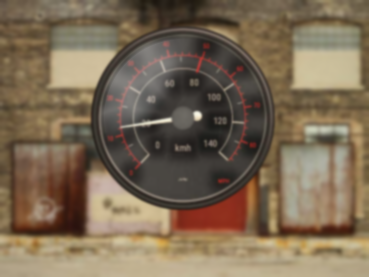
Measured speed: 20 km/h
